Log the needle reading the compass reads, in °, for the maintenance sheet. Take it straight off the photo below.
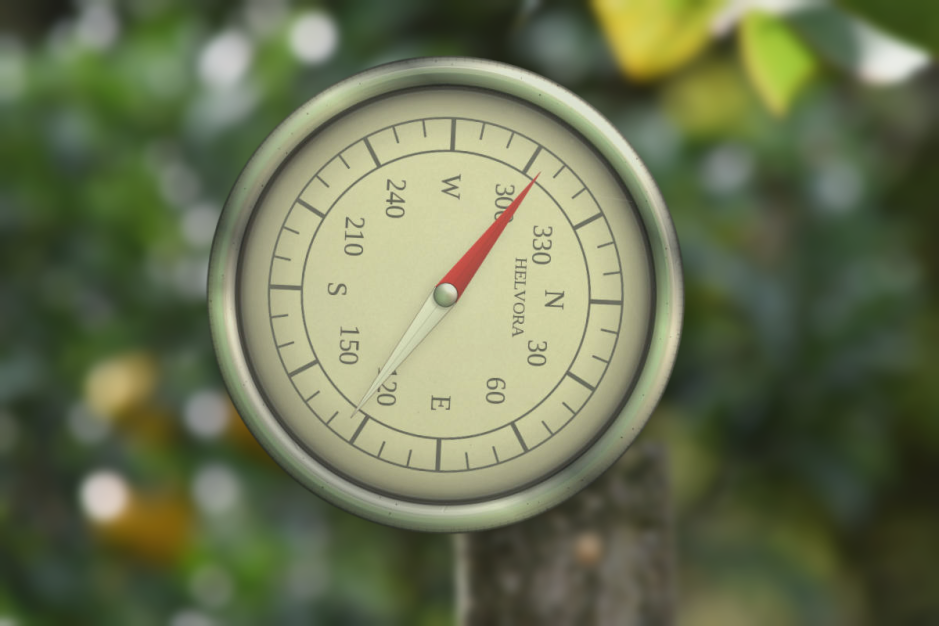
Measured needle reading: 305 °
